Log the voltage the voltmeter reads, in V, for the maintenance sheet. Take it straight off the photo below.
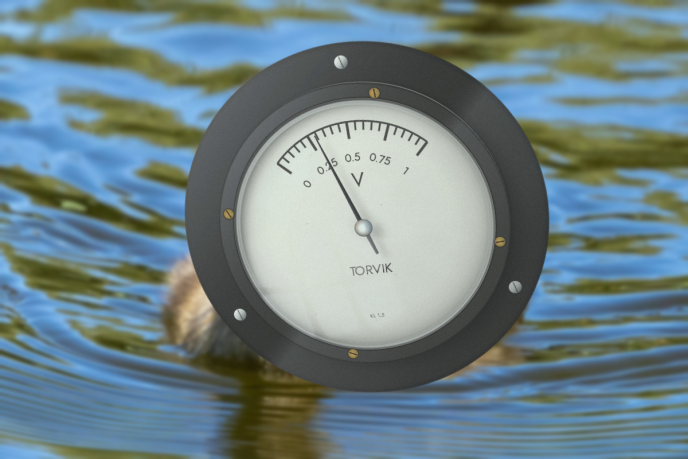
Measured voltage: 0.3 V
